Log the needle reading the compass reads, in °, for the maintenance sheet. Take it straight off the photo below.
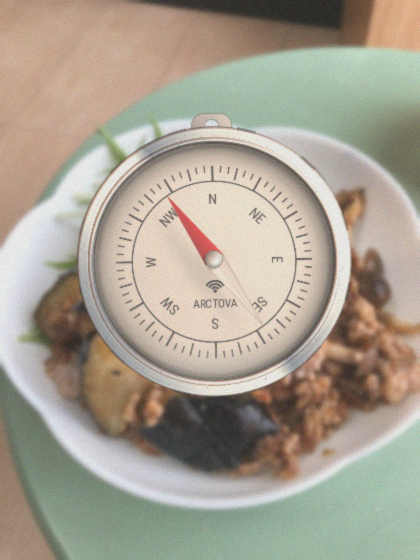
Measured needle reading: 325 °
